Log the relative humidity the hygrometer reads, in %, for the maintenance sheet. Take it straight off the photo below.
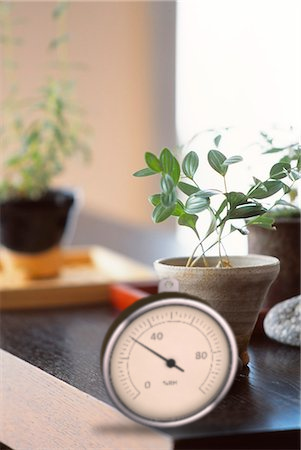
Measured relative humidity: 30 %
